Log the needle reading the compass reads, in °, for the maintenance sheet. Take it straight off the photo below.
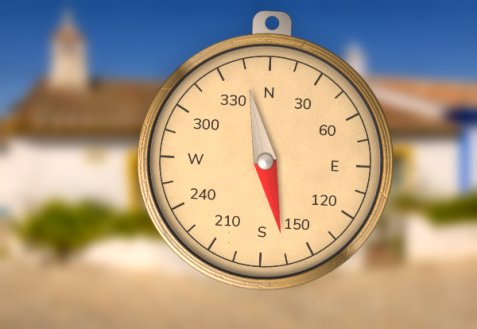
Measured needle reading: 165 °
